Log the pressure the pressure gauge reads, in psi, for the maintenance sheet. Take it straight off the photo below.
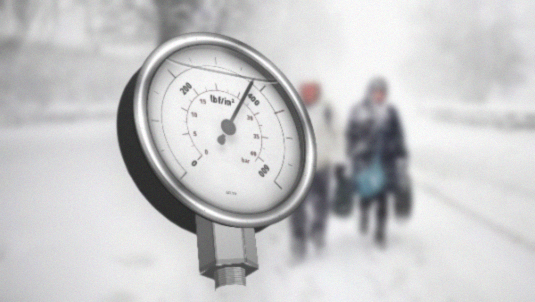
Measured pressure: 375 psi
